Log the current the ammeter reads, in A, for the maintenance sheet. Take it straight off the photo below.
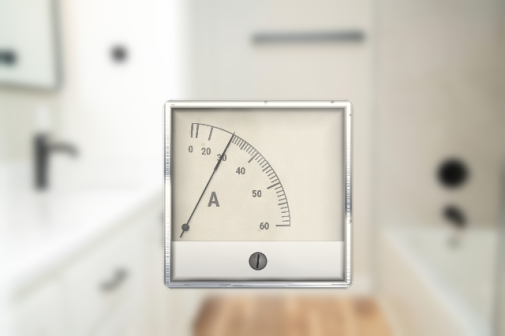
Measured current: 30 A
